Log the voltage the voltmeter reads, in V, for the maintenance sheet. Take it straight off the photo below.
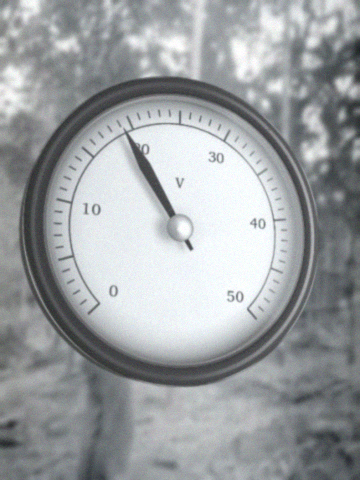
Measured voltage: 19 V
